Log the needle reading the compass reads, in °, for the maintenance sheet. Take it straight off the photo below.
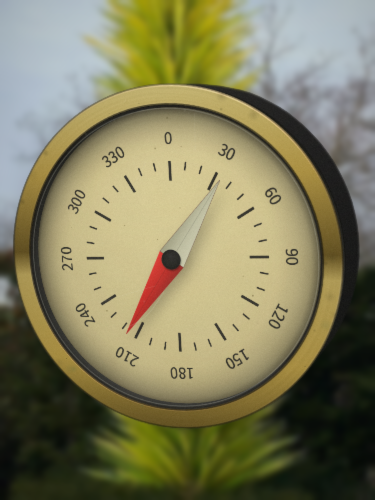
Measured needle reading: 215 °
